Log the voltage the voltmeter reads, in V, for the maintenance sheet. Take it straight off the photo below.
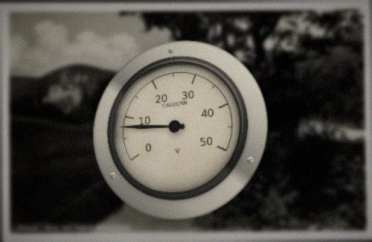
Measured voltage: 7.5 V
